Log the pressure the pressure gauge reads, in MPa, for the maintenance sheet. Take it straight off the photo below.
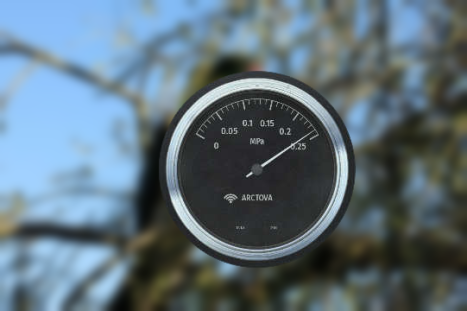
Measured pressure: 0.24 MPa
